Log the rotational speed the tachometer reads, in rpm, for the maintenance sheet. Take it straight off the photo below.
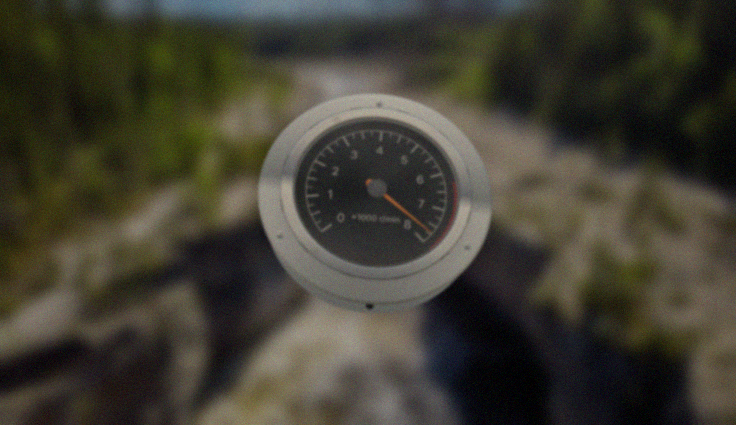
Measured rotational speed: 7750 rpm
